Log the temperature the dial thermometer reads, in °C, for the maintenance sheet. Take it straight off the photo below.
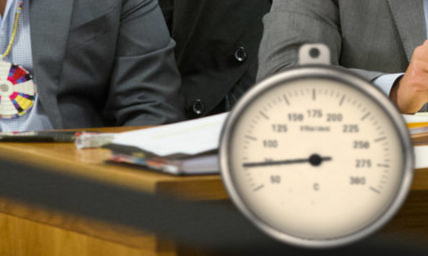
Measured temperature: 75 °C
